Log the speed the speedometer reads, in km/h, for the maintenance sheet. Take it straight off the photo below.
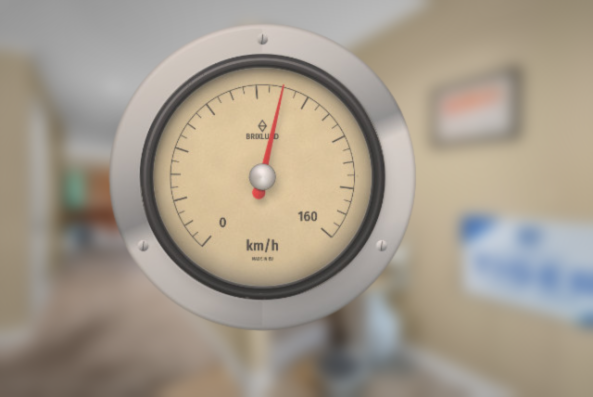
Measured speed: 90 km/h
